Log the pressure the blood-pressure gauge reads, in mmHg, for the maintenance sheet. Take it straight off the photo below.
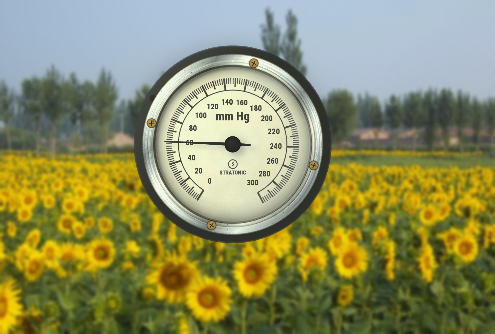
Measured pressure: 60 mmHg
